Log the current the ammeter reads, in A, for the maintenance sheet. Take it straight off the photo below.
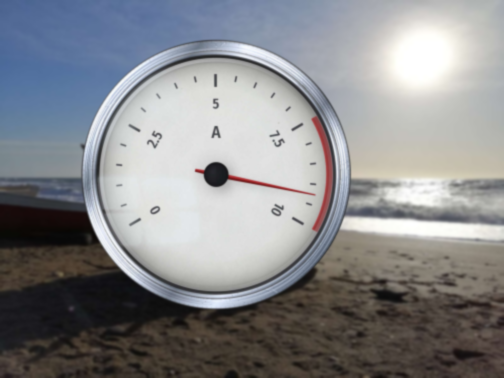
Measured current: 9.25 A
